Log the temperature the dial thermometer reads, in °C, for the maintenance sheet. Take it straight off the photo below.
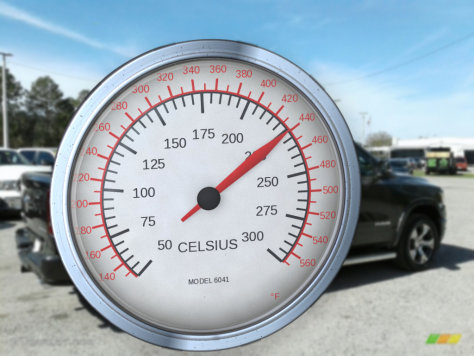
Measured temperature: 225 °C
